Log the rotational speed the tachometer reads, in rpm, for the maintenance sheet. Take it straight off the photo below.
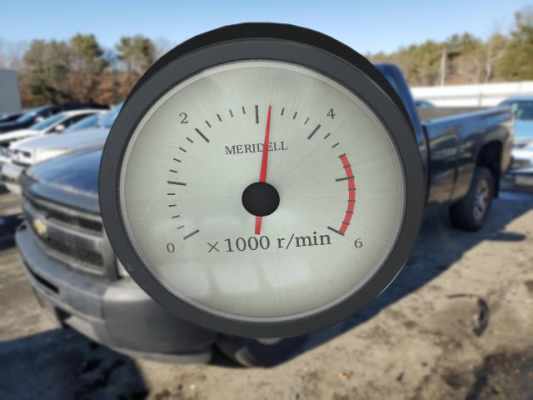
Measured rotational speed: 3200 rpm
